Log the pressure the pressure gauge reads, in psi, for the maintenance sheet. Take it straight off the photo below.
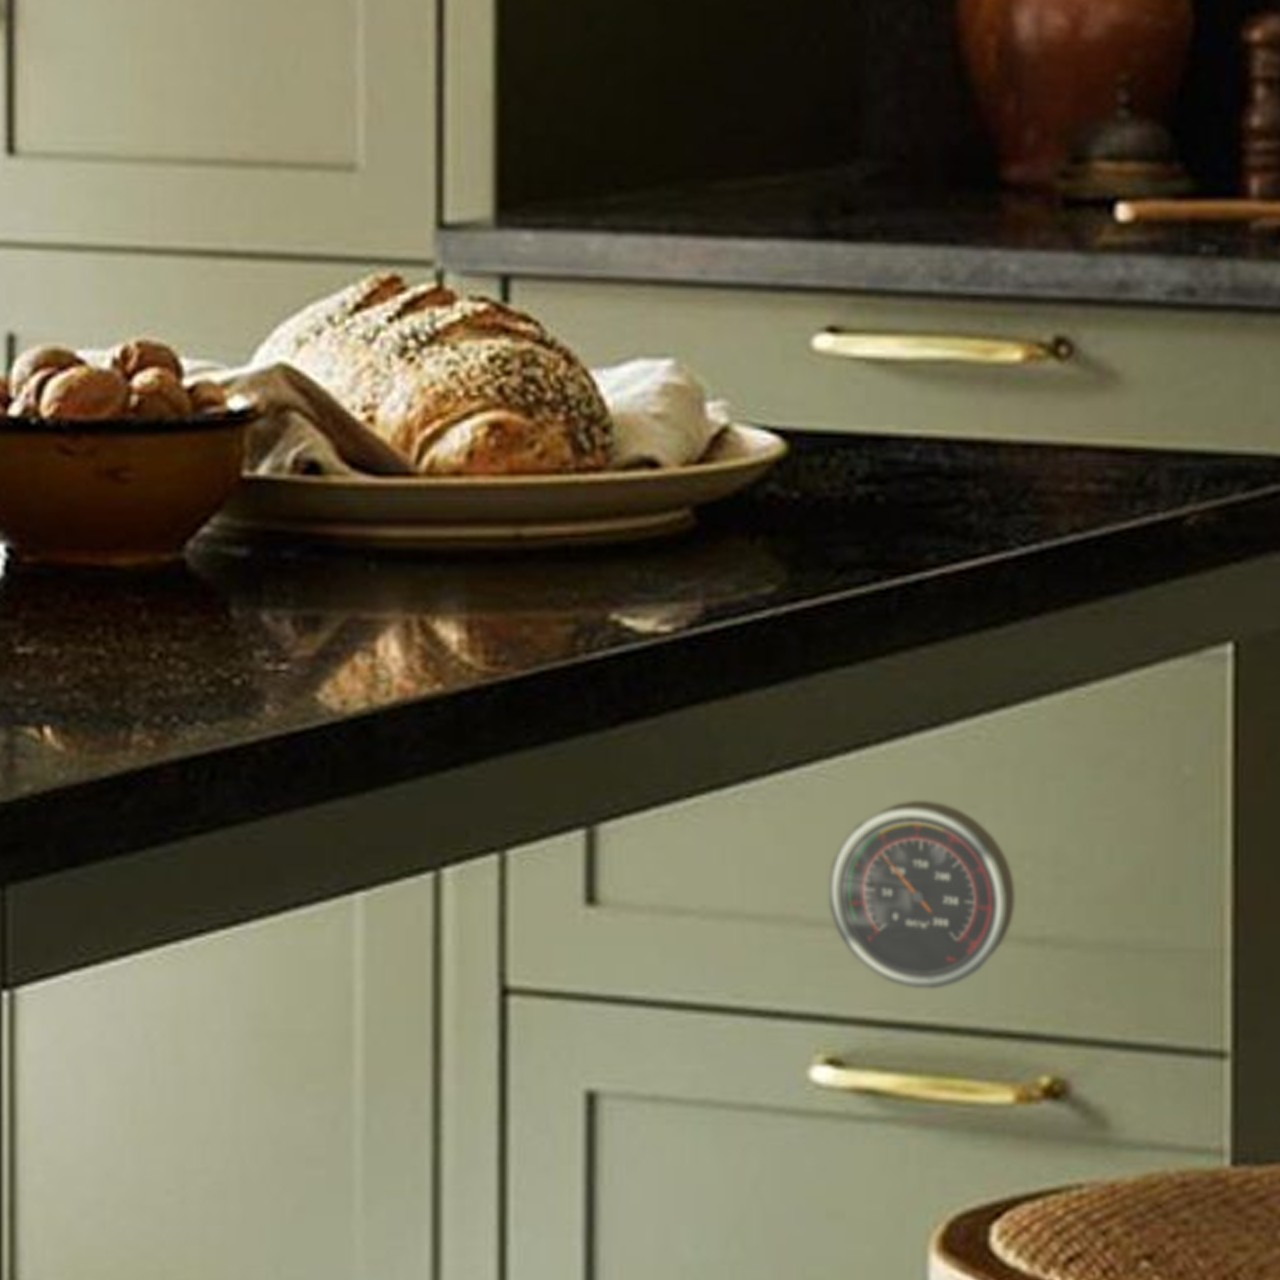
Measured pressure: 100 psi
